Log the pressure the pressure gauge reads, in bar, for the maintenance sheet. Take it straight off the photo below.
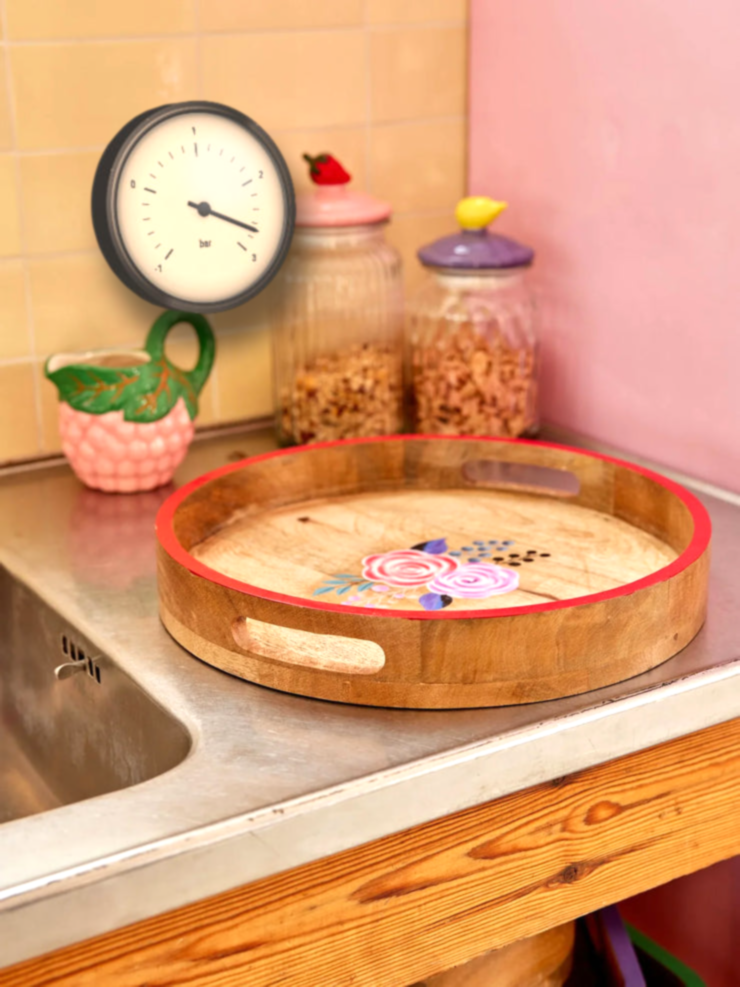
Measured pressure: 2.7 bar
